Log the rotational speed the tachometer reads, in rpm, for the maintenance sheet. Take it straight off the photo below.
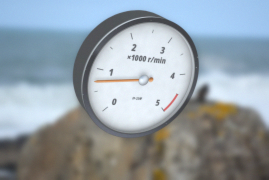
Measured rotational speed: 750 rpm
